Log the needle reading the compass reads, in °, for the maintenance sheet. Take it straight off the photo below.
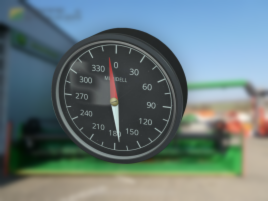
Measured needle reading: 352.5 °
